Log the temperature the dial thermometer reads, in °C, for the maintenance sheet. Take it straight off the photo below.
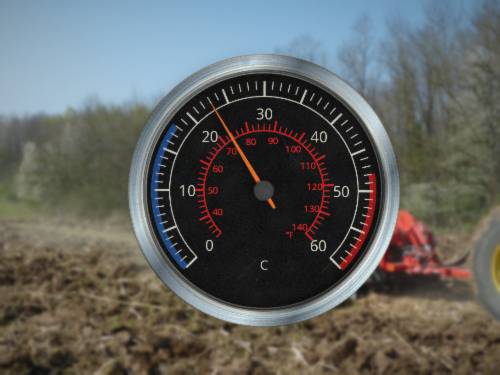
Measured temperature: 23 °C
